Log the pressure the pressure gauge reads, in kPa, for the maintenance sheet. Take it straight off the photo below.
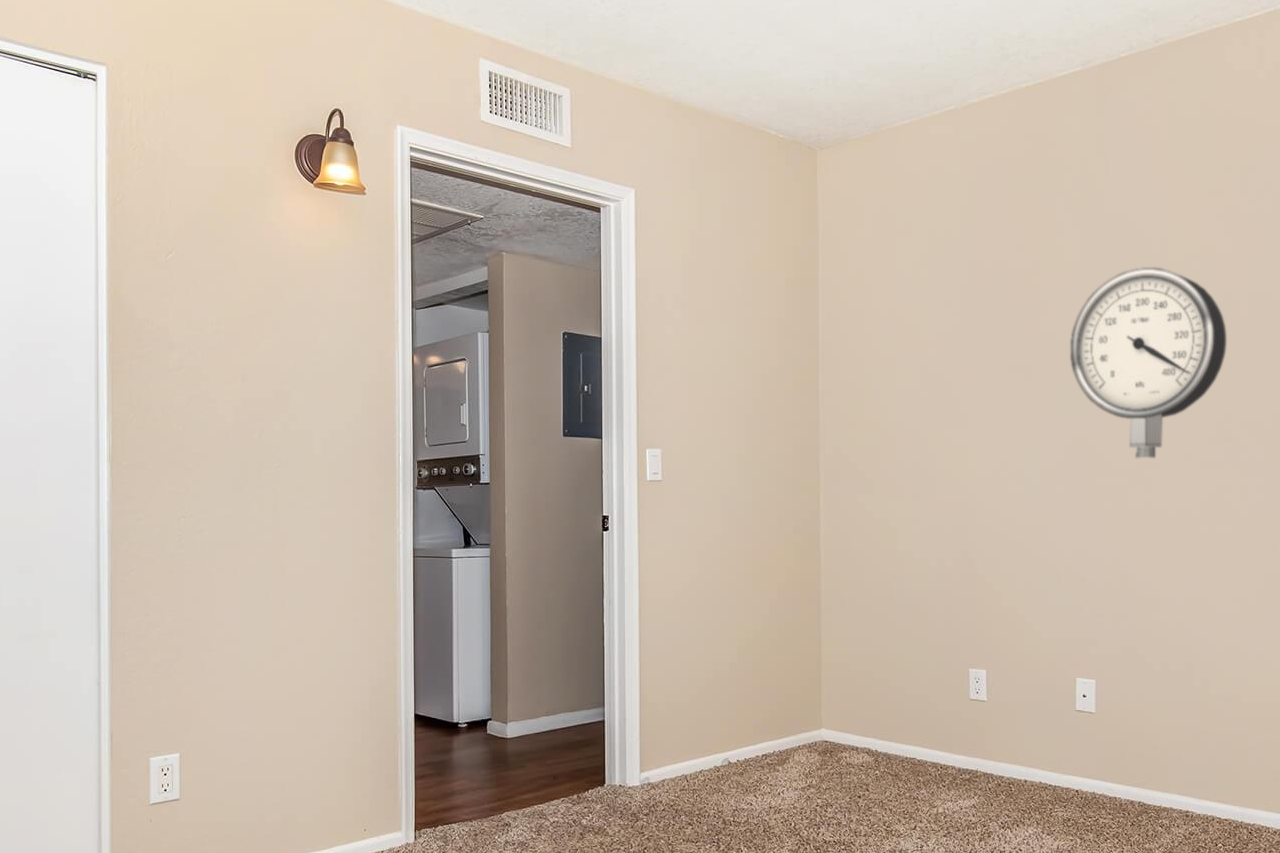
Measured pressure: 380 kPa
